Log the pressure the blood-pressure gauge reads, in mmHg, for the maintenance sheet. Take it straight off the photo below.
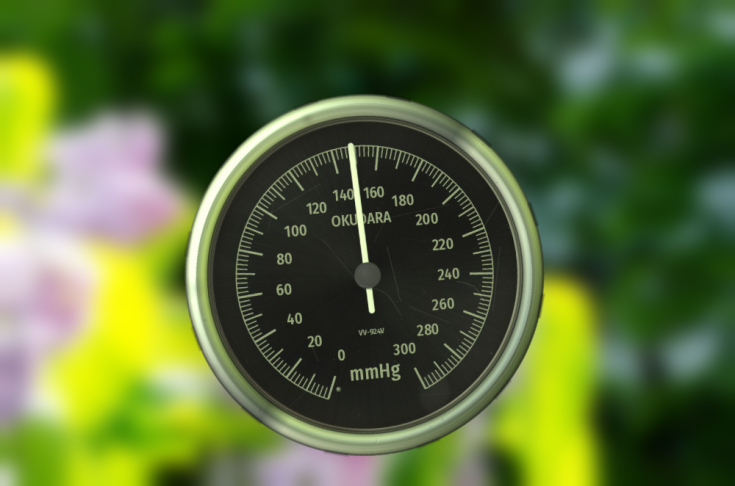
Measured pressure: 148 mmHg
